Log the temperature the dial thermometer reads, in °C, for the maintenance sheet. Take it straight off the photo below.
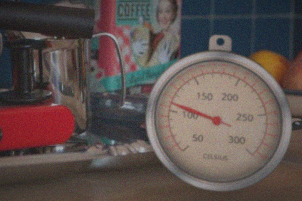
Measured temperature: 110 °C
